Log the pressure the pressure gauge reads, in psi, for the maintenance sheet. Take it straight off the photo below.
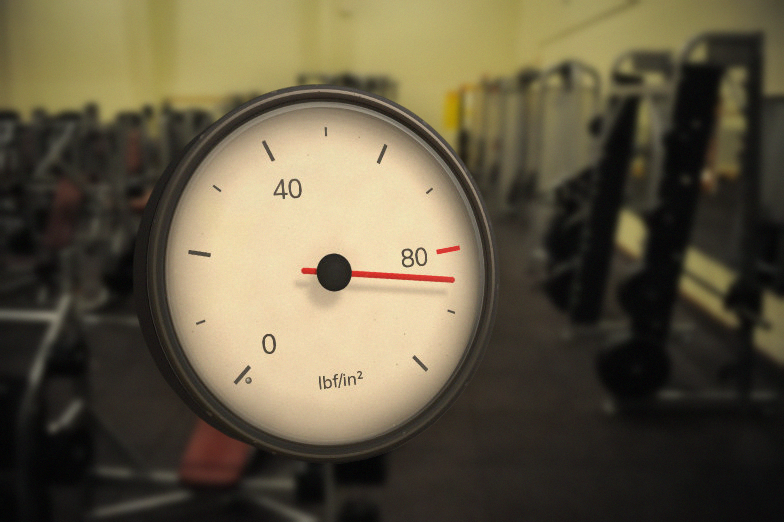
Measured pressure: 85 psi
